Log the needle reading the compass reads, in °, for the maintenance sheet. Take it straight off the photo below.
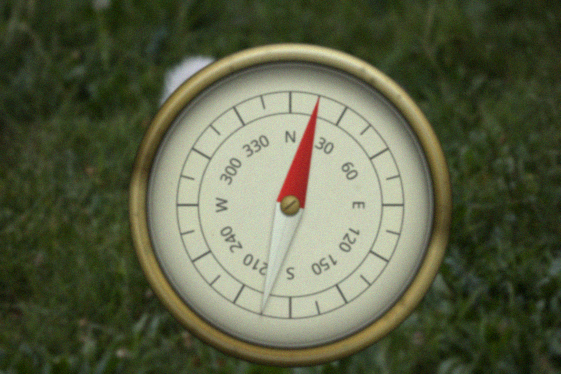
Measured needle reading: 15 °
